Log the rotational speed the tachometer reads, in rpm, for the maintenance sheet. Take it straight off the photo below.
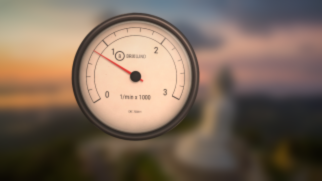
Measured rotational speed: 800 rpm
